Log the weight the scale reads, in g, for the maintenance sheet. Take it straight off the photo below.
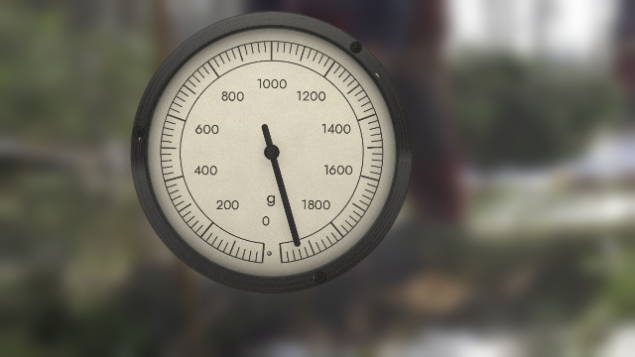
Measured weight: 1940 g
